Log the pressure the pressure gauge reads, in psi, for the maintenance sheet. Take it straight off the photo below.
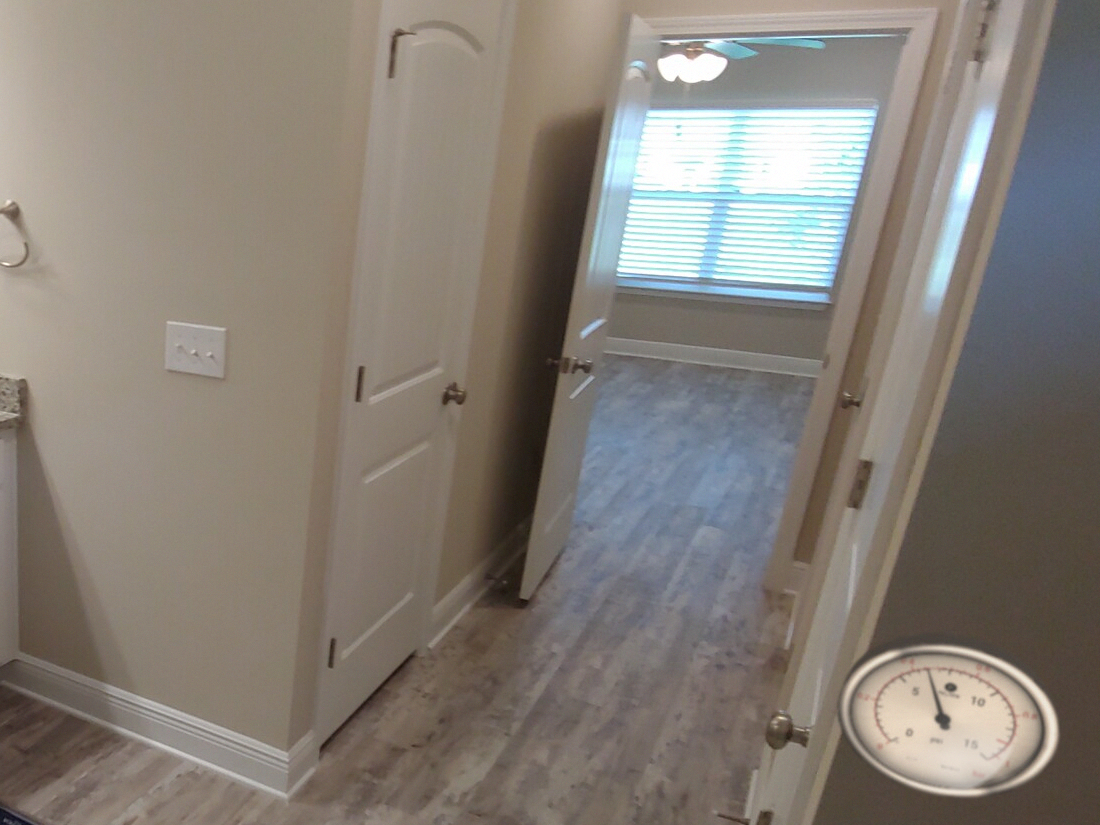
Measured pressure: 6.5 psi
